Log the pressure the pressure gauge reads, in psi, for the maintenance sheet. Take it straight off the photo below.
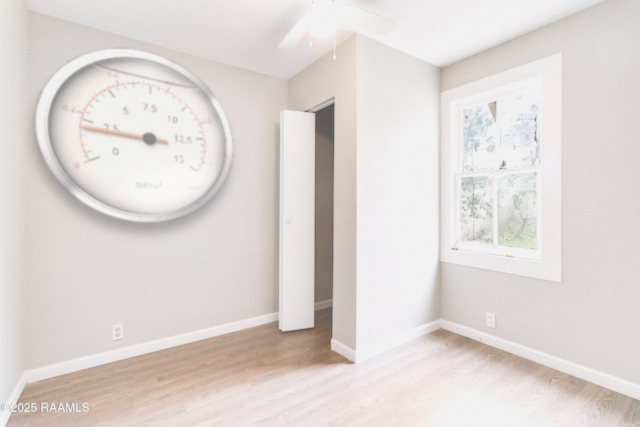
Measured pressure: 2 psi
